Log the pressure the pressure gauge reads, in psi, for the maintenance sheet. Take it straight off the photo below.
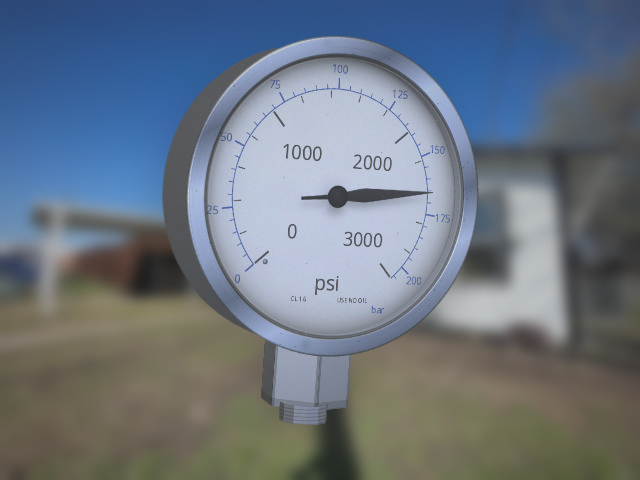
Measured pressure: 2400 psi
